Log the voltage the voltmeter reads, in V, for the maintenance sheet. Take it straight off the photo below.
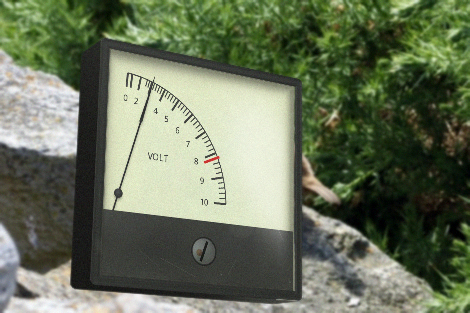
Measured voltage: 3 V
